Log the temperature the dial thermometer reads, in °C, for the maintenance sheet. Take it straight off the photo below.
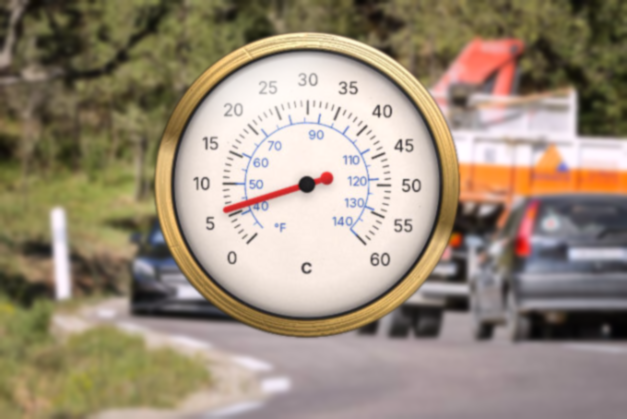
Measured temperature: 6 °C
